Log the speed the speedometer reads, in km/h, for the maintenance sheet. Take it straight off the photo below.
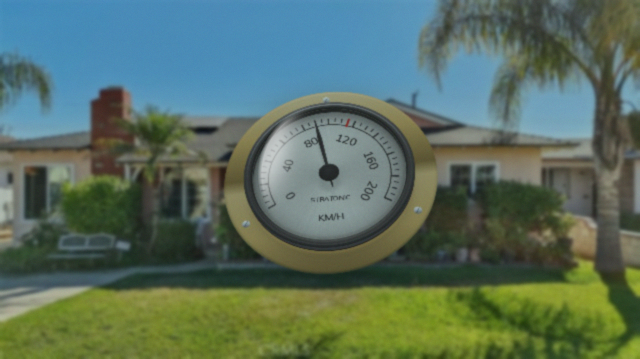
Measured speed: 90 km/h
